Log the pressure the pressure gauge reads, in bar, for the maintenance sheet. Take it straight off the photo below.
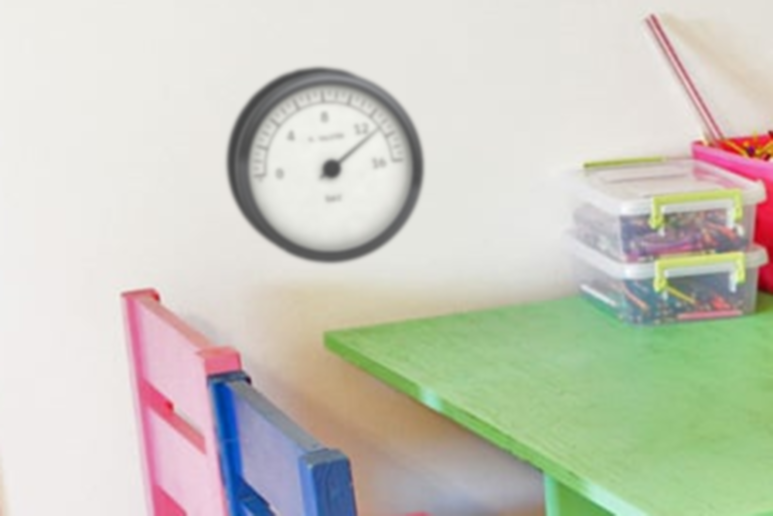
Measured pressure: 13 bar
